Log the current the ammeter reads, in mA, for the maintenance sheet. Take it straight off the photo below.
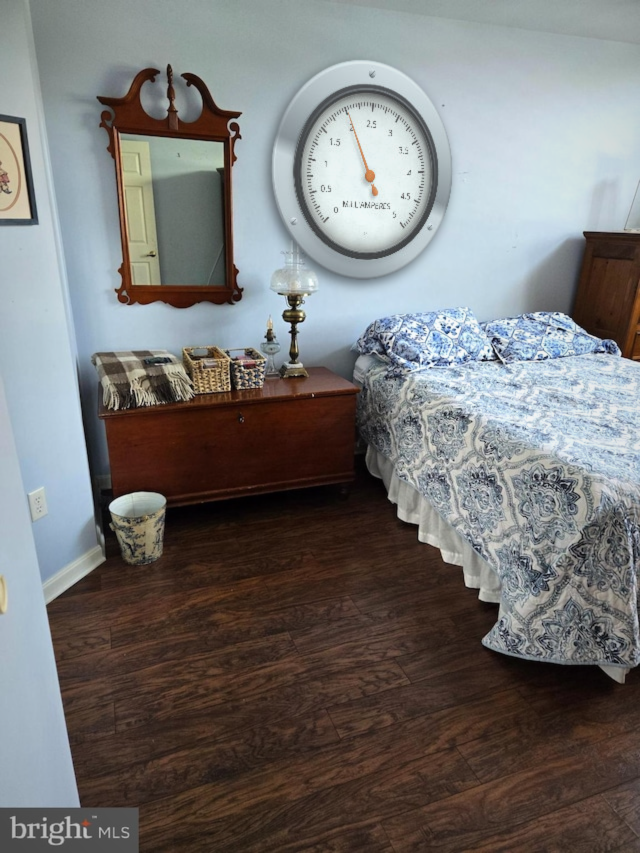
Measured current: 2 mA
